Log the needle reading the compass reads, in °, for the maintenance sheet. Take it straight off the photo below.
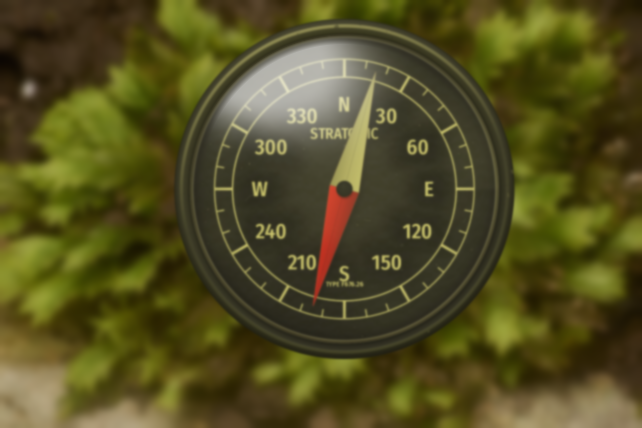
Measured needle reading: 195 °
